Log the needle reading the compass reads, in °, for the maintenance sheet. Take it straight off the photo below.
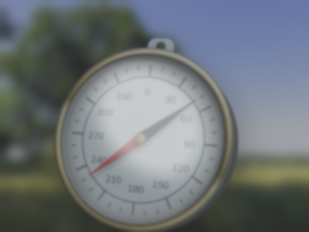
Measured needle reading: 230 °
